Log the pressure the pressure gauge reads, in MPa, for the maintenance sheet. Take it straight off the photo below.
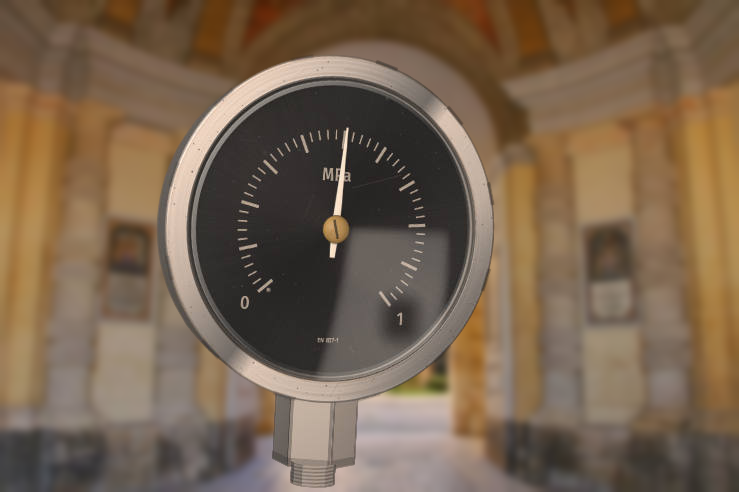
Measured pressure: 0.5 MPa
